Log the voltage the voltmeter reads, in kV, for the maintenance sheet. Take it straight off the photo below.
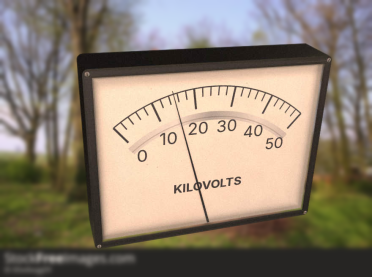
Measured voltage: 15 kV
